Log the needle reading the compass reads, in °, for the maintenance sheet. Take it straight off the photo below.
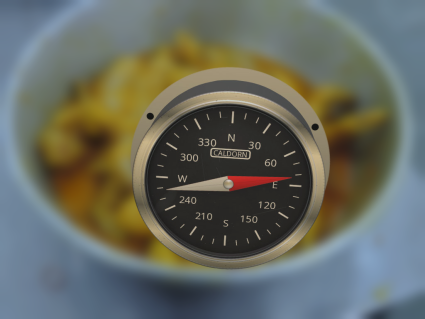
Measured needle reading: 80 °
